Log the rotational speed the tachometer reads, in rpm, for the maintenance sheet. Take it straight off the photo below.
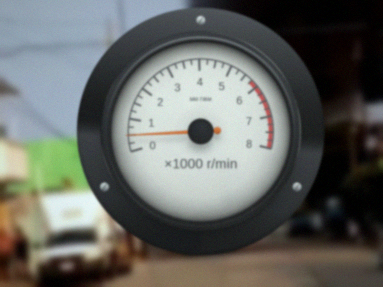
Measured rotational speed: 500 rpm
